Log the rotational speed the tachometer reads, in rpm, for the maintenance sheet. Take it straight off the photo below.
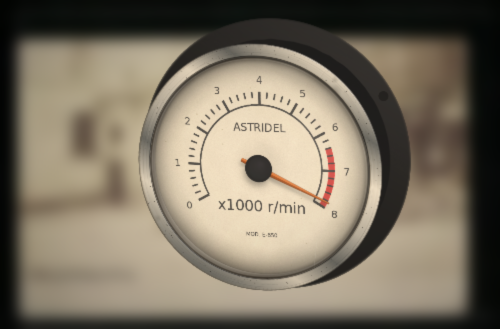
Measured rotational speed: 7800 rpm
